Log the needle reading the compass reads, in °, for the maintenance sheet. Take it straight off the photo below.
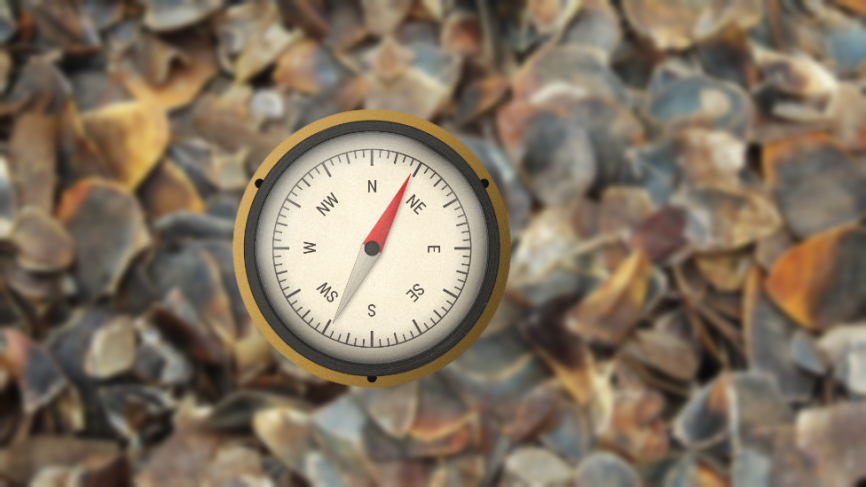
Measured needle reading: 27.5 °
